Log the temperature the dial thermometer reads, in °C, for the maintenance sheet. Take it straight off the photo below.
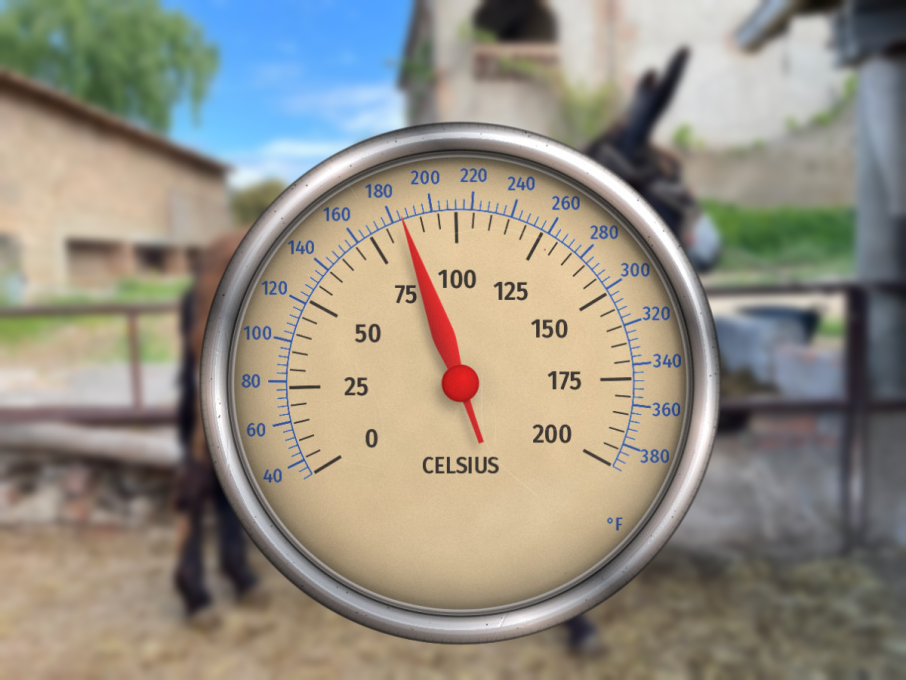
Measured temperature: 85 °C
